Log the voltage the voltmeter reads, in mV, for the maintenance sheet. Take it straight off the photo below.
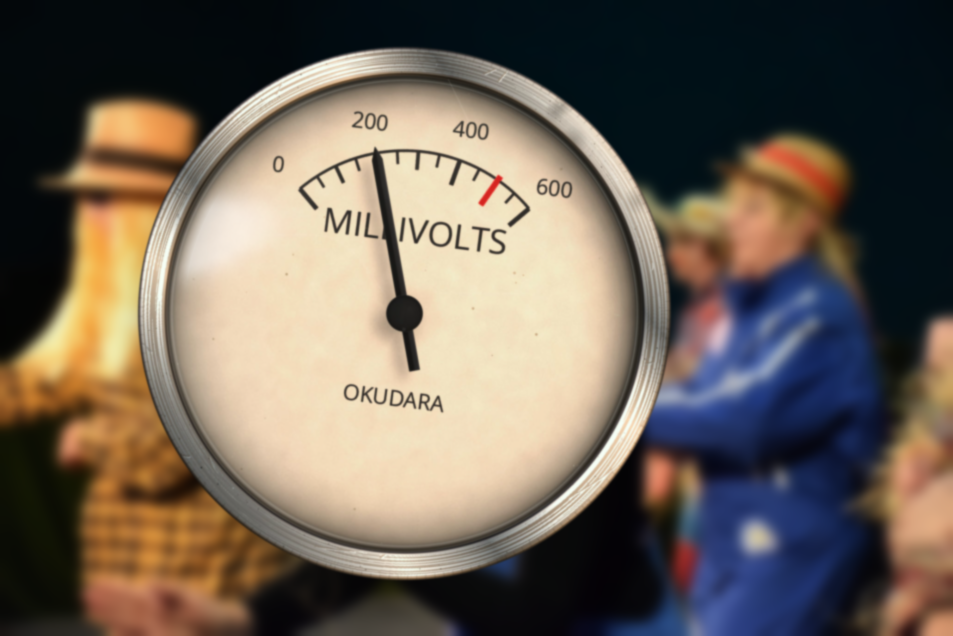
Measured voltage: 200 mV
